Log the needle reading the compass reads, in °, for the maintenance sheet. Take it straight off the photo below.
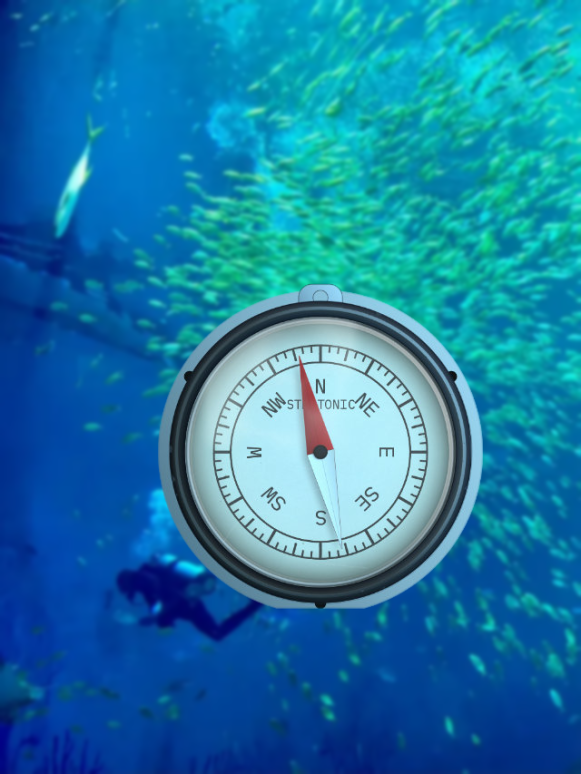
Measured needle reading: 347.5 °
